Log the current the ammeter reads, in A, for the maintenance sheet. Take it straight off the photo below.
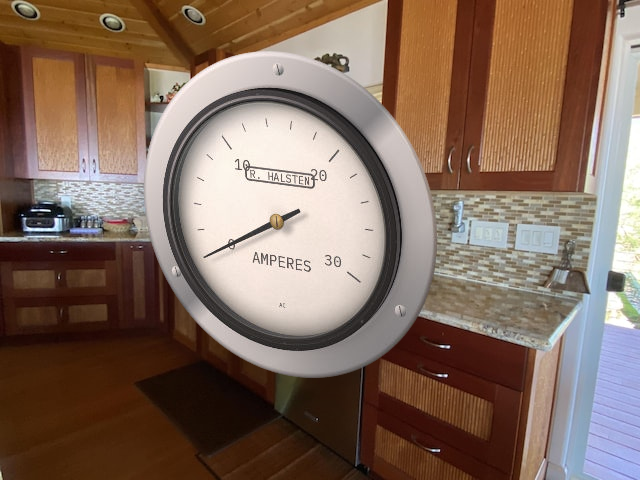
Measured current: 0 A
